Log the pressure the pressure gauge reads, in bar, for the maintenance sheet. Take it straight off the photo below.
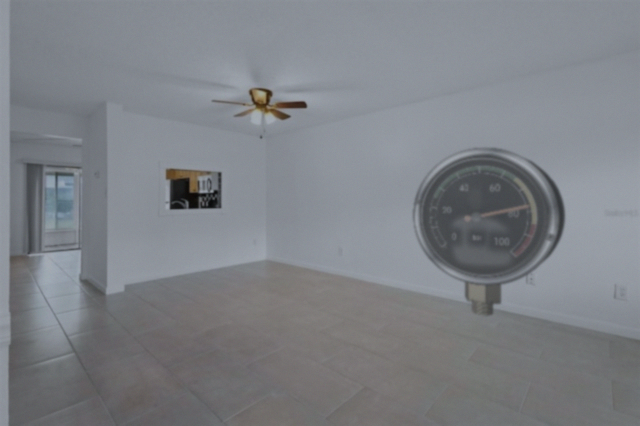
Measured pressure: 77.5 bar
